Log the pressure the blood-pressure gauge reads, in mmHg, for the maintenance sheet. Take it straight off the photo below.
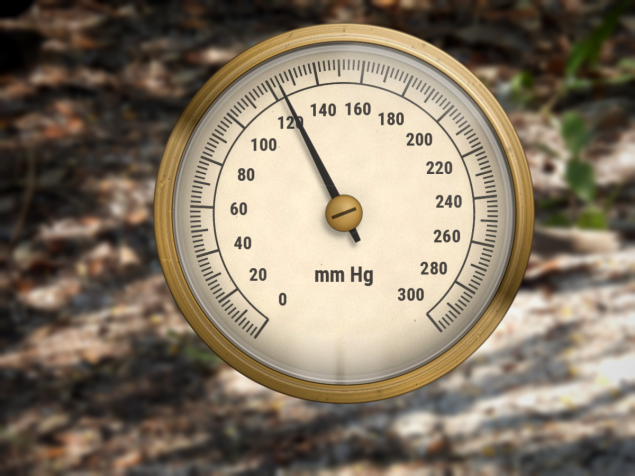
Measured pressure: 124 mmHg
